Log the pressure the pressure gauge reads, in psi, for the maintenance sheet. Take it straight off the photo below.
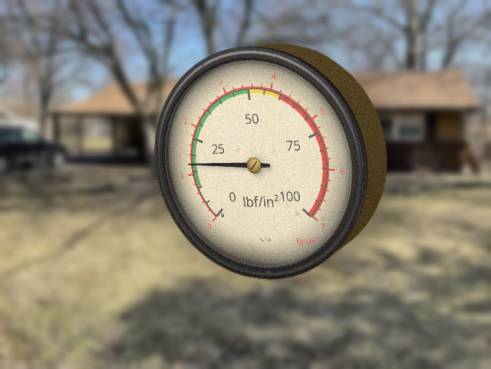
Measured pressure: 17.5 psi
